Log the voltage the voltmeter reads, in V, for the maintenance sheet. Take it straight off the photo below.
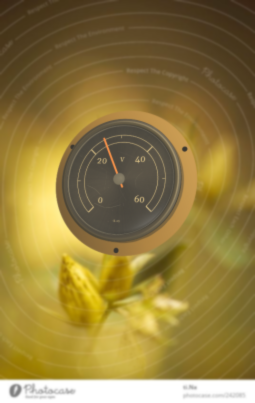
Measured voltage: 25 V
